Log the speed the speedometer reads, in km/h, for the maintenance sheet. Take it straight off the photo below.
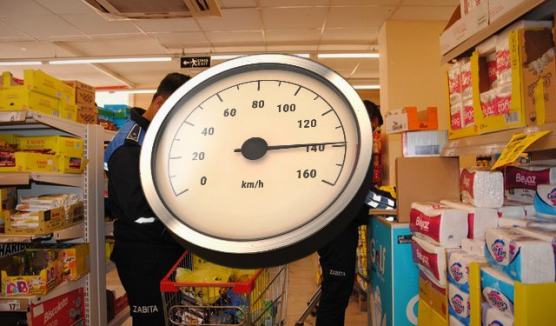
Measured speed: 140 km/h
